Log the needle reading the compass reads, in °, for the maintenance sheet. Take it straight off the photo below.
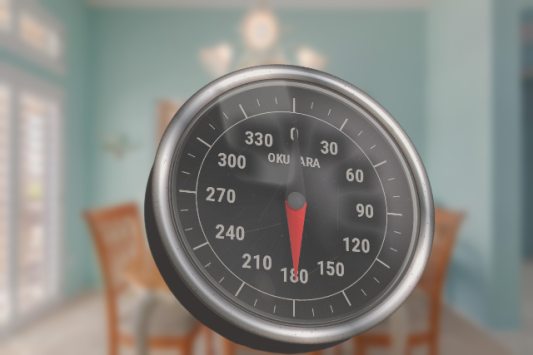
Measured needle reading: 180 °
